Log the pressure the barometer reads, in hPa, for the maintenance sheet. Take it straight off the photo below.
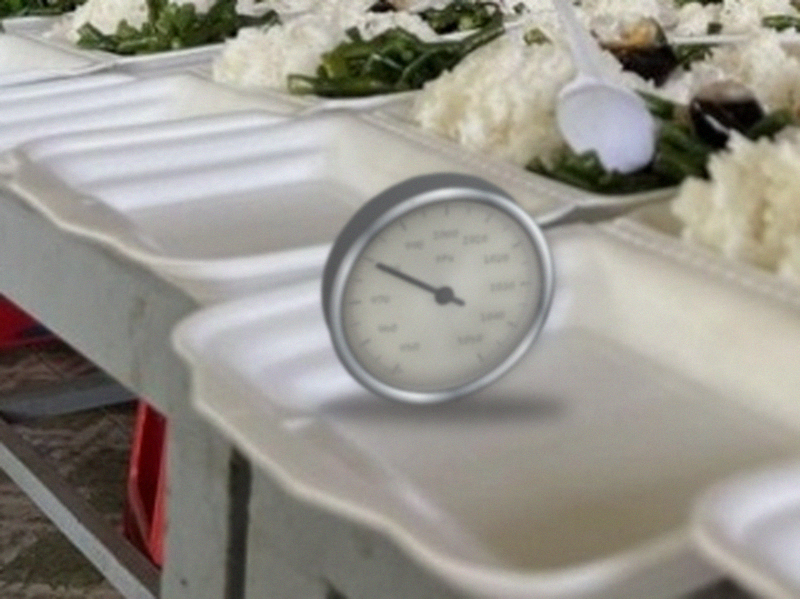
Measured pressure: 980 hPa
